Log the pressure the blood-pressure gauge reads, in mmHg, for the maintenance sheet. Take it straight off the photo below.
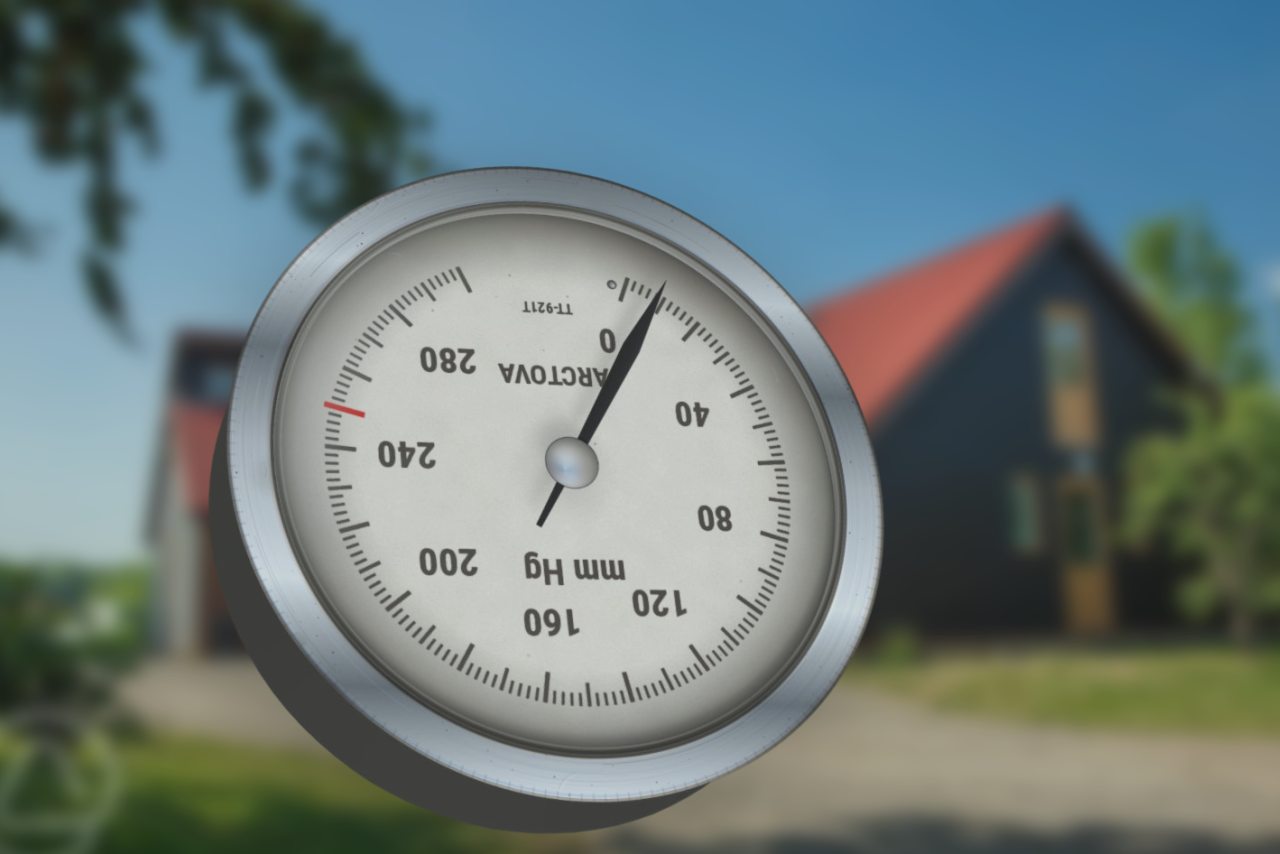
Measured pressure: 8 mmHg
